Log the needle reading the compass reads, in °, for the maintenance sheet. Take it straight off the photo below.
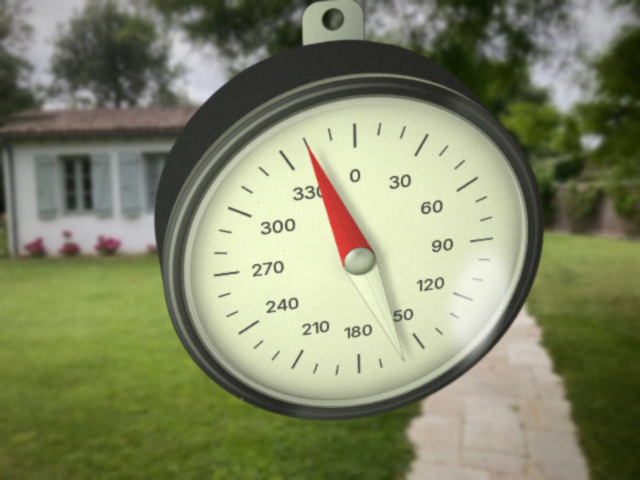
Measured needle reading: 340 °
